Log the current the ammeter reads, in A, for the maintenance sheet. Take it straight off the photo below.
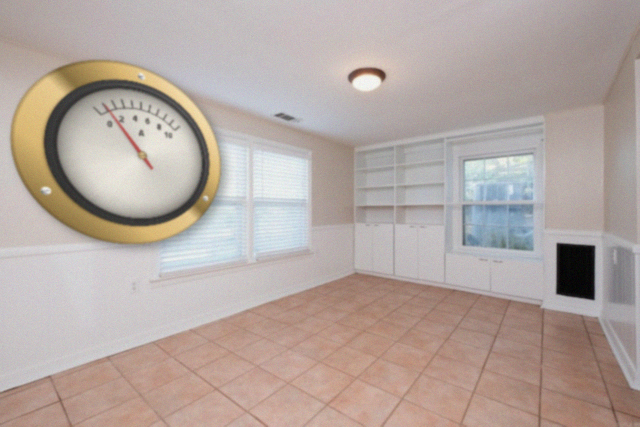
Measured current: 1 A
